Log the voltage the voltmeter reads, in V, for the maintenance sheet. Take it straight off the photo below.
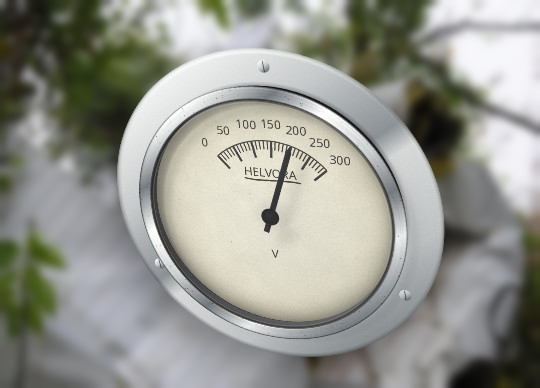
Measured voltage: 200 V
